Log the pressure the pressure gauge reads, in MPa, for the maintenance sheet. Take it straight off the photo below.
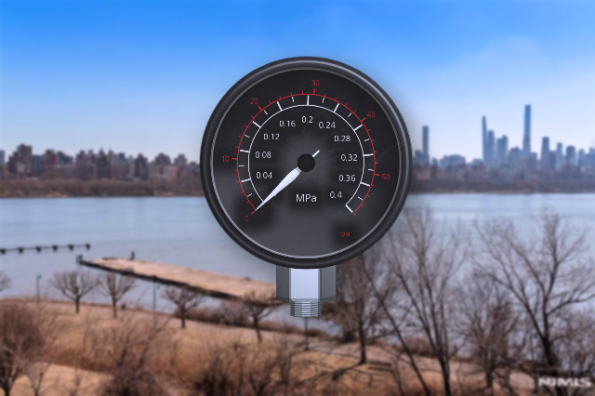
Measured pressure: 0 MPa
